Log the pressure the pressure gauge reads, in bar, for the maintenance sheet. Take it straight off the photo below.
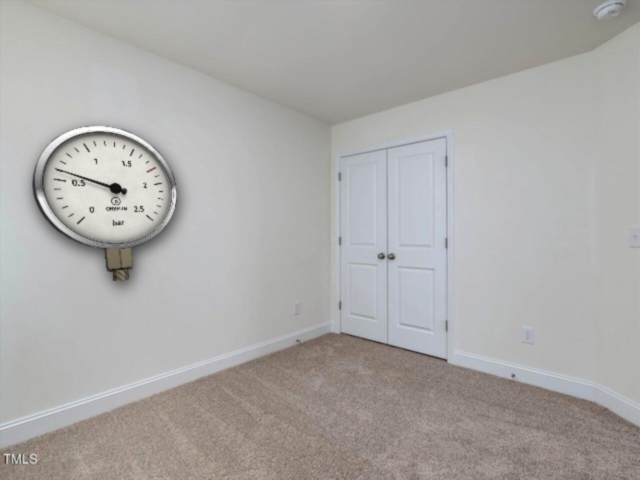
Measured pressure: 0.6 bar
